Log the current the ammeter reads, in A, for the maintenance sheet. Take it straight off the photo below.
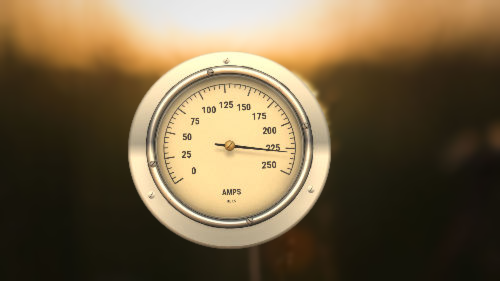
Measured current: 230 A
